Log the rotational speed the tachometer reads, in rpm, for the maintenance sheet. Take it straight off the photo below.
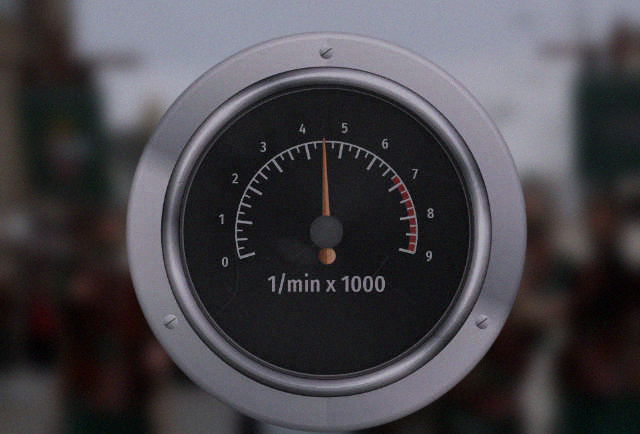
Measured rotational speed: 4500 rpm
